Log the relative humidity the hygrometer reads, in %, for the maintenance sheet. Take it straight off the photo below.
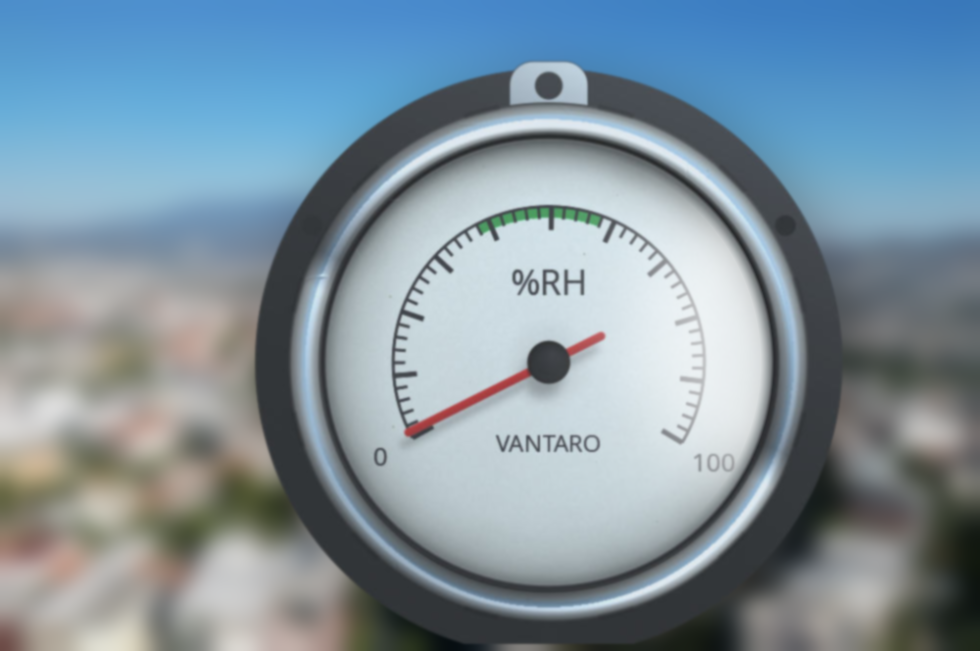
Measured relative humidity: 1 %
